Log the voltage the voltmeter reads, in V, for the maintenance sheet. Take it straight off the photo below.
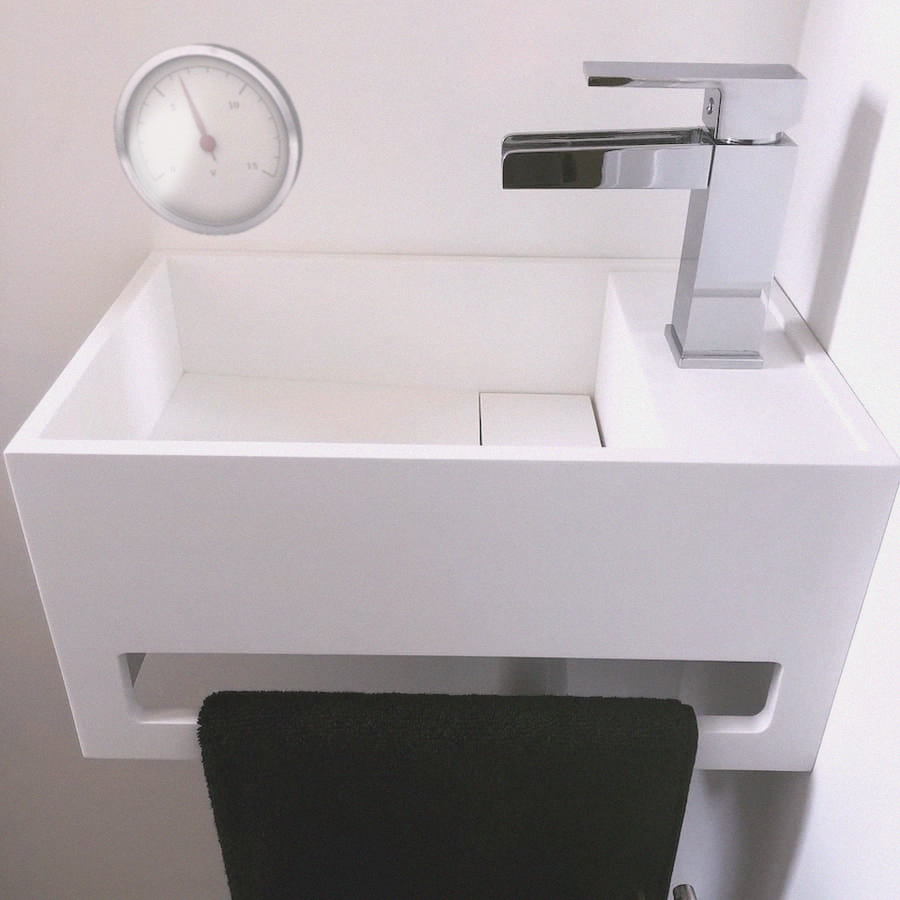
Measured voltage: 6.5 V
